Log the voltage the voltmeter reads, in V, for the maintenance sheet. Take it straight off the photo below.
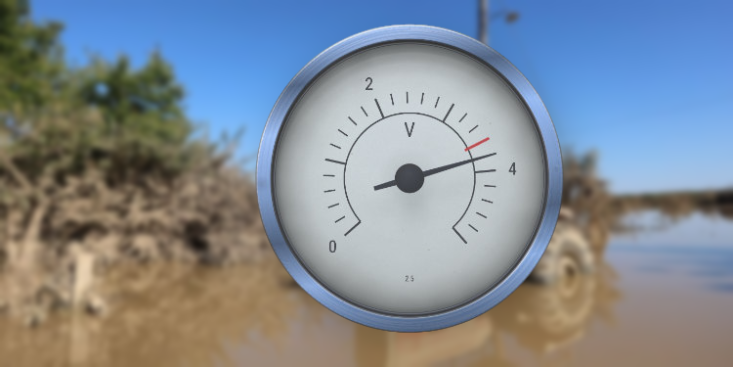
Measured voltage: 3.8 V
